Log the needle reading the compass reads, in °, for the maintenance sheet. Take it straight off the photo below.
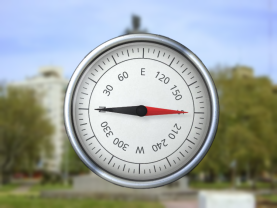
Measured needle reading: 180 °
